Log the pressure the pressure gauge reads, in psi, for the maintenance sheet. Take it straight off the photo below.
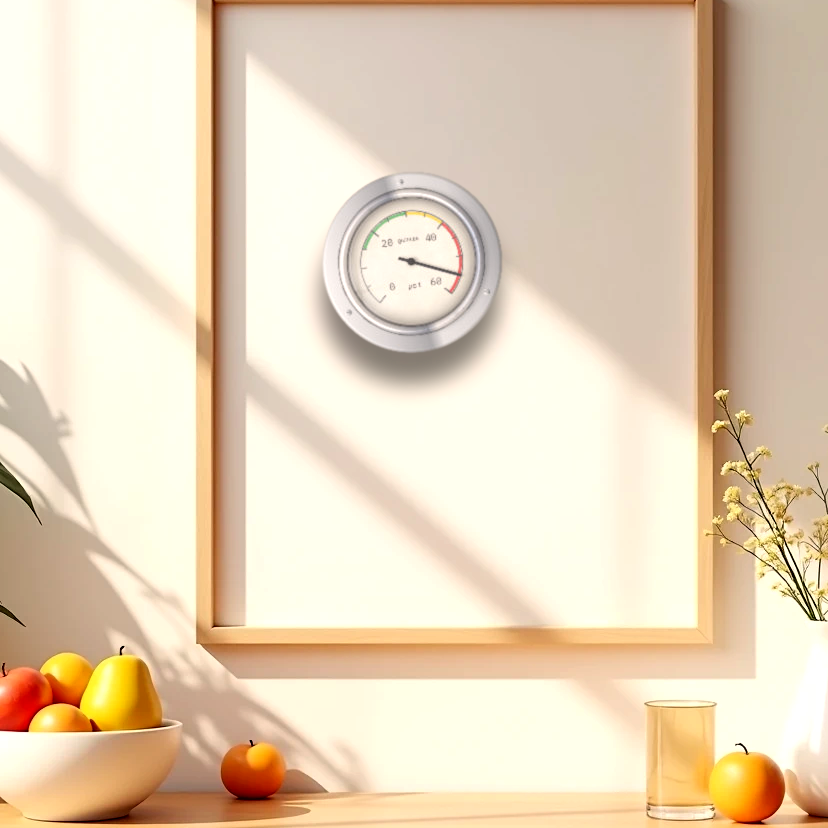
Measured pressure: 55 psi
